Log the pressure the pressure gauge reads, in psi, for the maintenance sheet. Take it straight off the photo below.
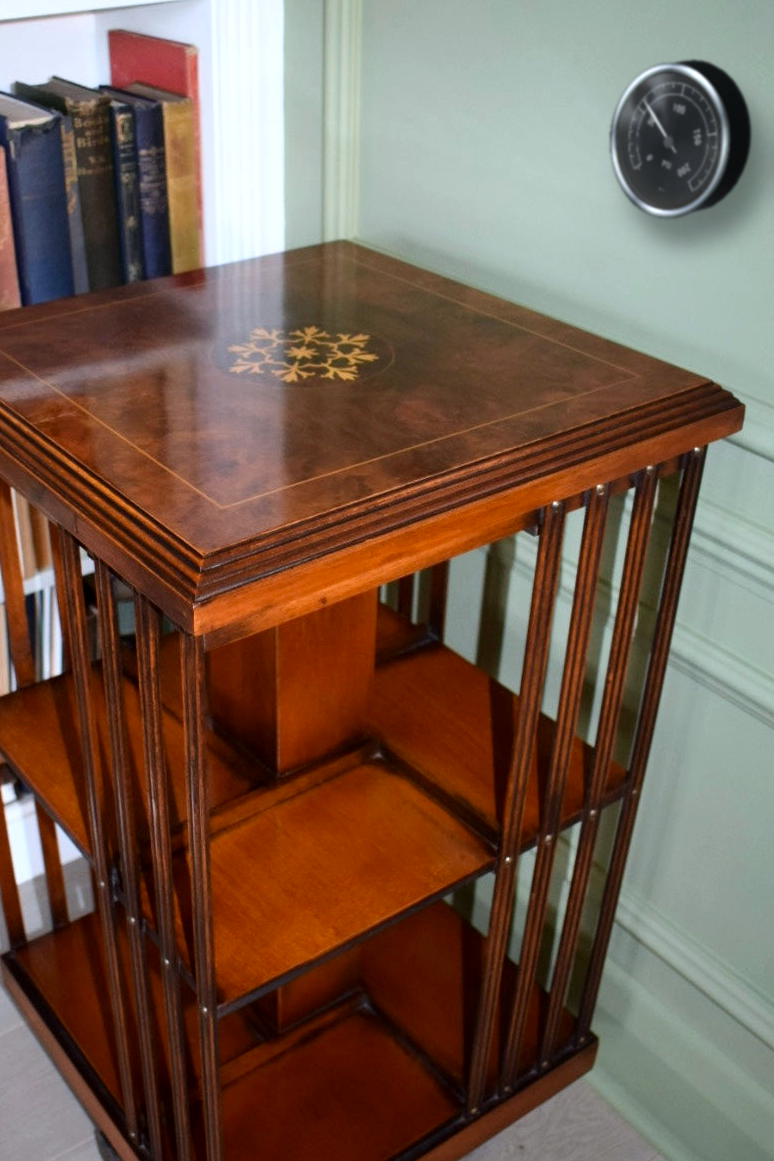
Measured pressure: 60 psi
